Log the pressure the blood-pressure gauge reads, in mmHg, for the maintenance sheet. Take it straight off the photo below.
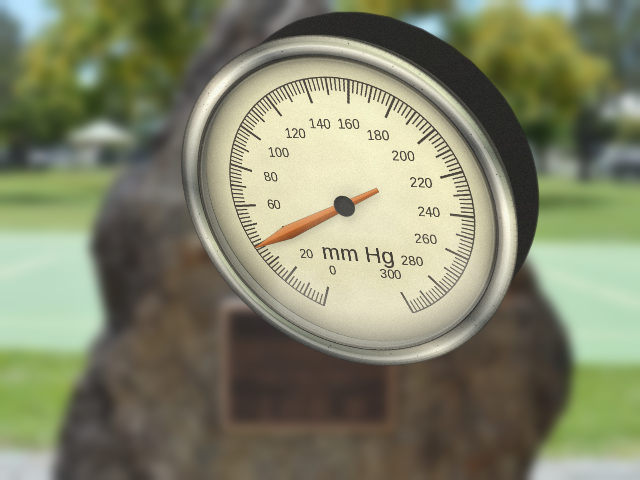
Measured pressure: 40 mmHg
